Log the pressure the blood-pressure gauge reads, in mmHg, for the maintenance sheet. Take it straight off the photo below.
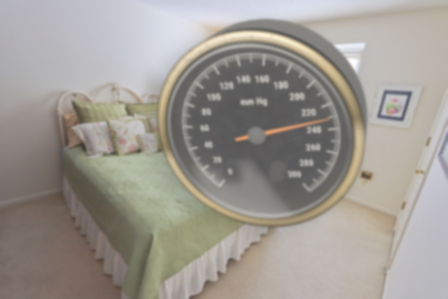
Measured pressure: 230 mmHg
